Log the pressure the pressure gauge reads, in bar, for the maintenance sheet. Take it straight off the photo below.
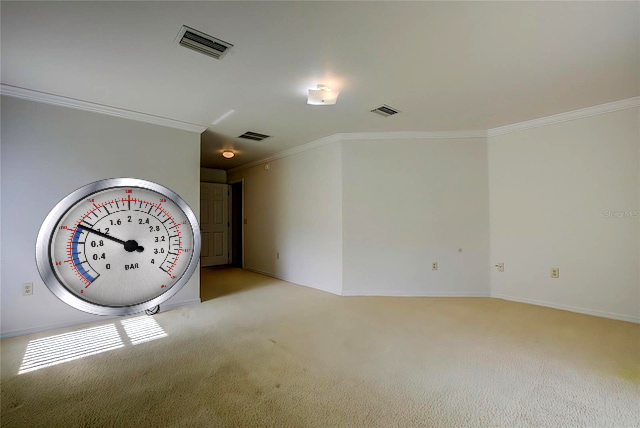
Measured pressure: 1.1 bar
